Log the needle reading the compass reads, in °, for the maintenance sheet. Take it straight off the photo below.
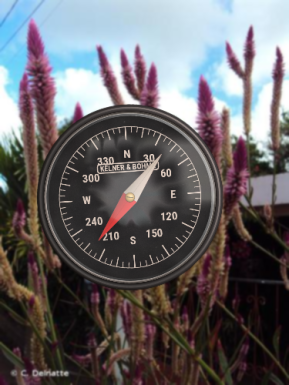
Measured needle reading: 220 °
